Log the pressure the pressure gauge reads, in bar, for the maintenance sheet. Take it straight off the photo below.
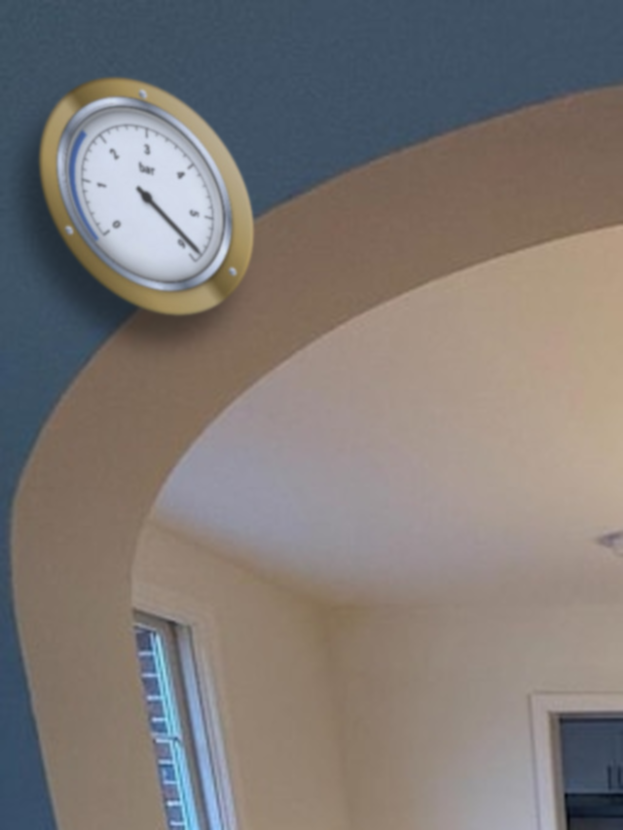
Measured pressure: 5.8 bar
